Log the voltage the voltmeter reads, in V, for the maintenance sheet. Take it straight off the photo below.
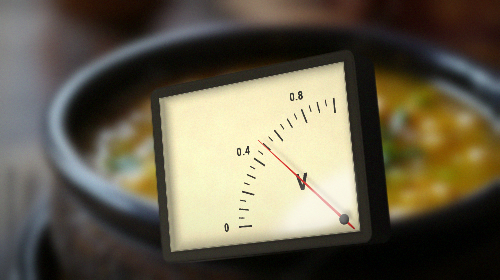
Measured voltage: 0.5 V
